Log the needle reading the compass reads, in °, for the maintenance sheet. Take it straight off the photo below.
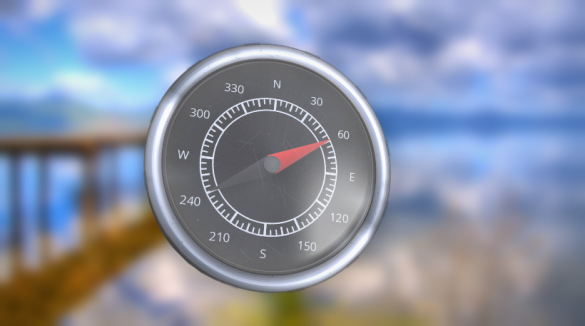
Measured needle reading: 60 °
